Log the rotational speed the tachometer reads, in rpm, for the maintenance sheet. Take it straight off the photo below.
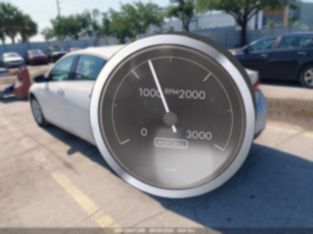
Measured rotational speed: 1250 rpm
